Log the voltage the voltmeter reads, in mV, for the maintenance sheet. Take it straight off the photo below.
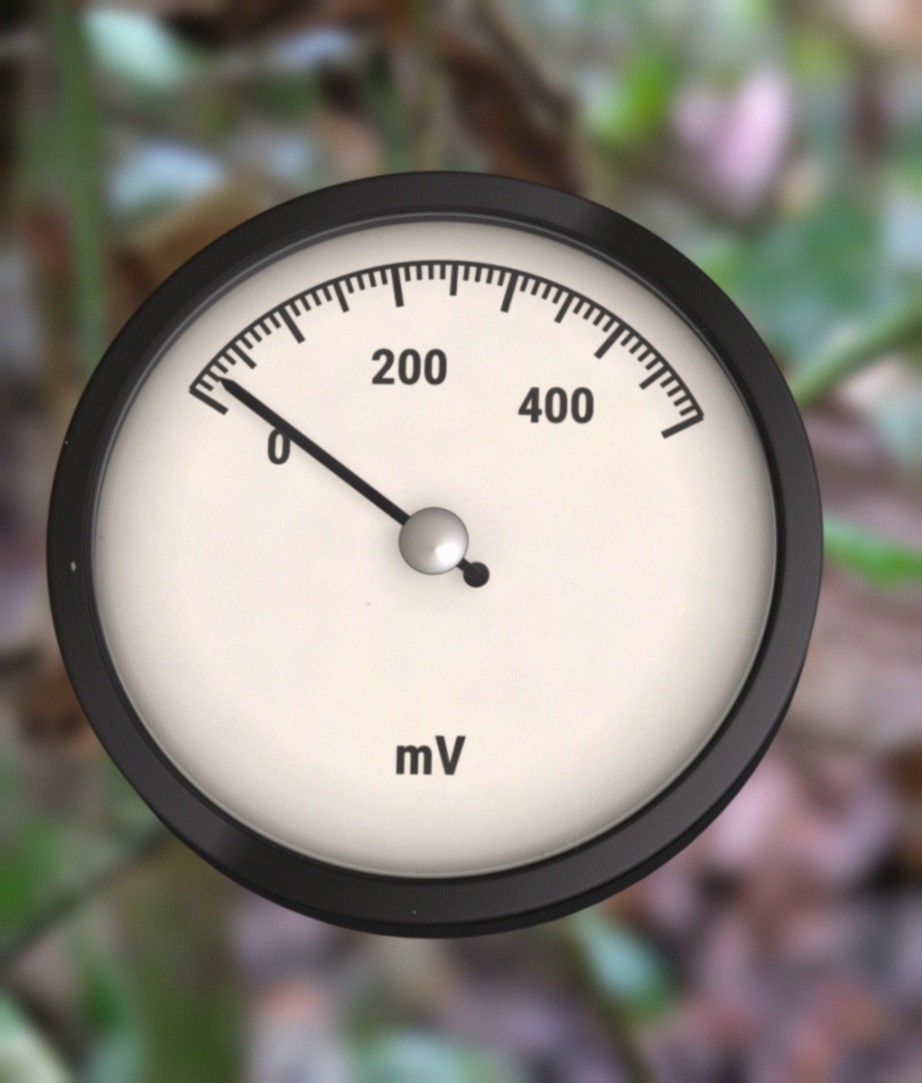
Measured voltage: 20 mV
